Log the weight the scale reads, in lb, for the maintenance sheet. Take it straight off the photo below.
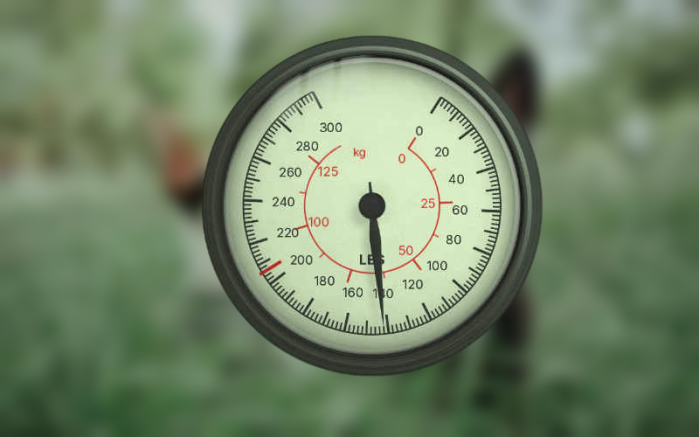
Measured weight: 142 lb
